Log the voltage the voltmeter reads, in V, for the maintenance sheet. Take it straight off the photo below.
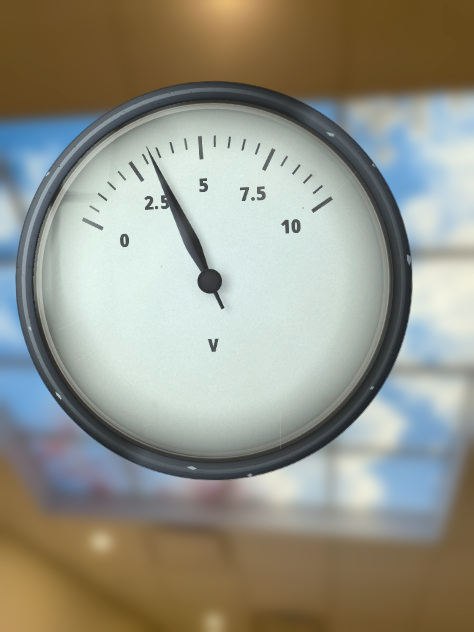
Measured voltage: 3.25 V
